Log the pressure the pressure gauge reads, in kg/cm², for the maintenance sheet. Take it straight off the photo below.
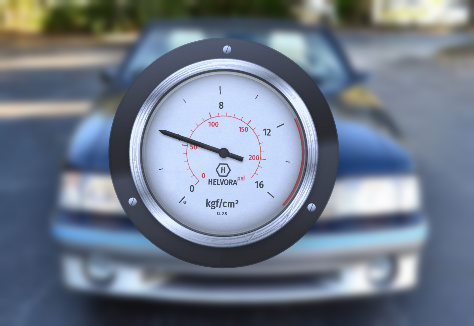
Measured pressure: 4 kg/cm²
